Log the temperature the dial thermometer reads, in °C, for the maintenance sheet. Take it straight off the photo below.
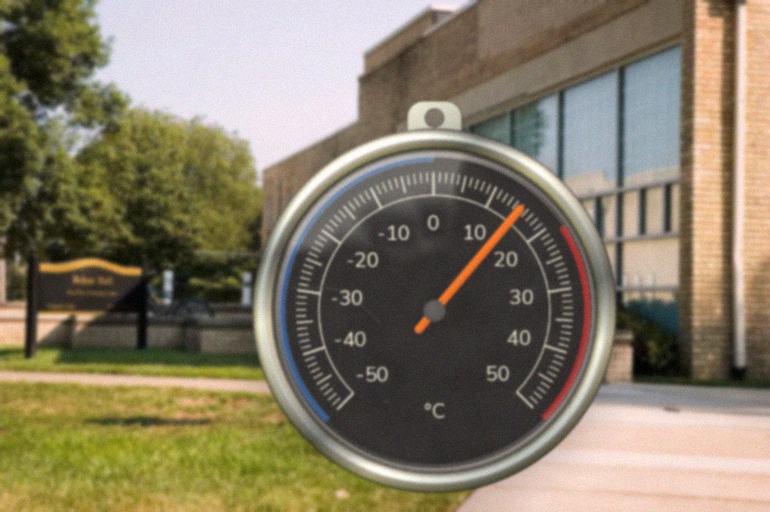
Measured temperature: 15 °C
